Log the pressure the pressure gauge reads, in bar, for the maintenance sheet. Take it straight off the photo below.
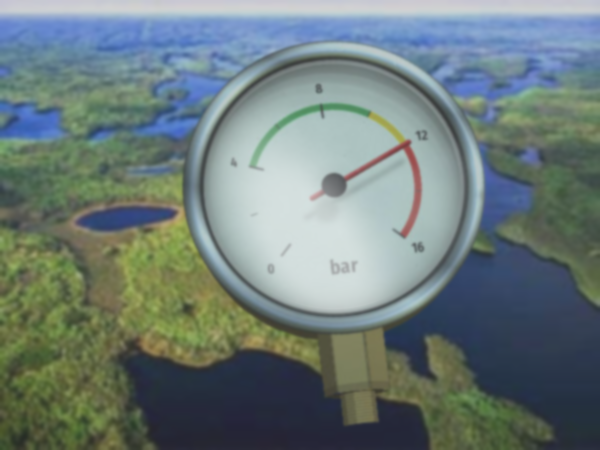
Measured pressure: 12 bar
